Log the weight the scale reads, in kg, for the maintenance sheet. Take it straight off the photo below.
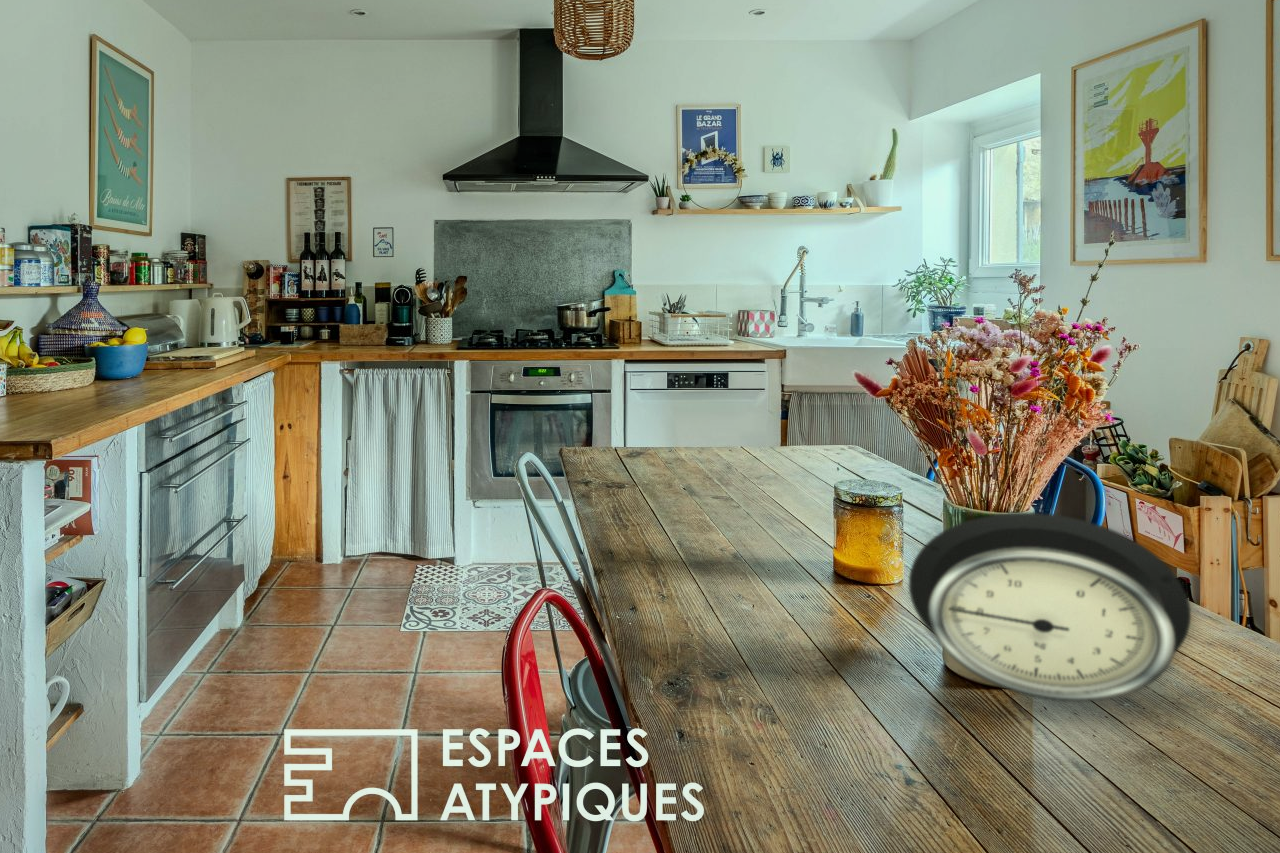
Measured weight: 8 kg
